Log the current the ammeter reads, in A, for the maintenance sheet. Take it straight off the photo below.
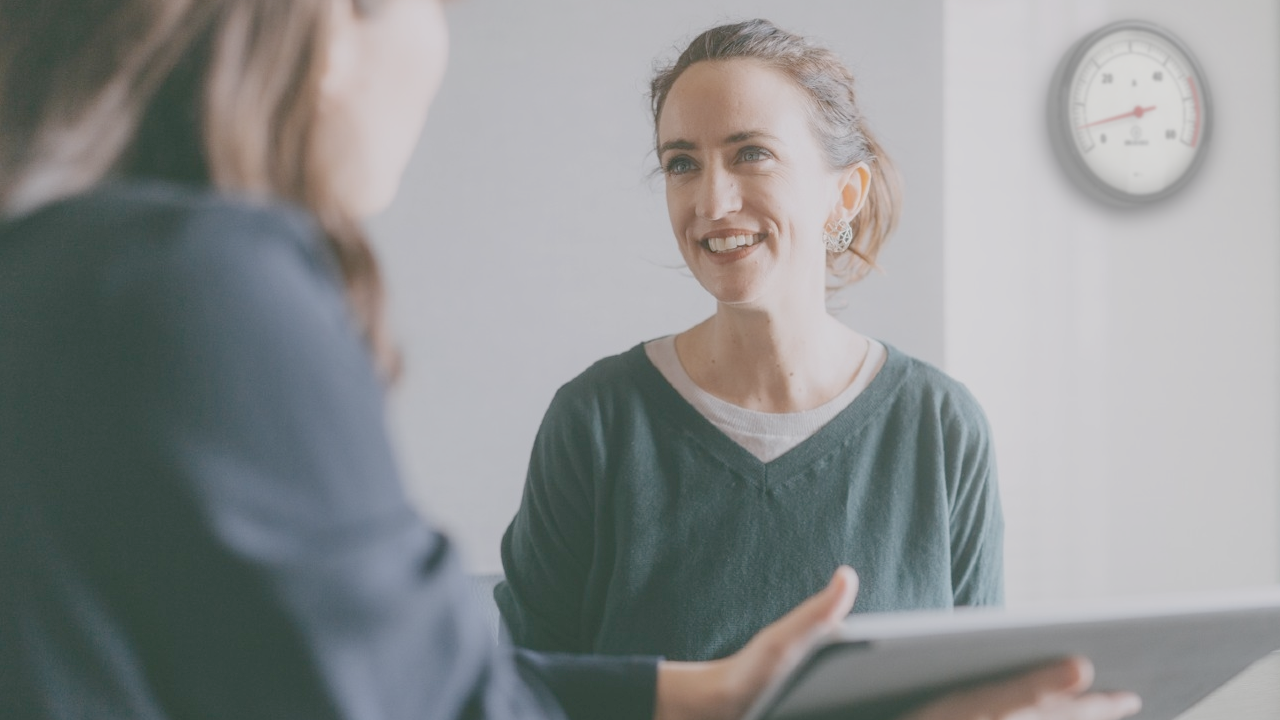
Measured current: 5 A
